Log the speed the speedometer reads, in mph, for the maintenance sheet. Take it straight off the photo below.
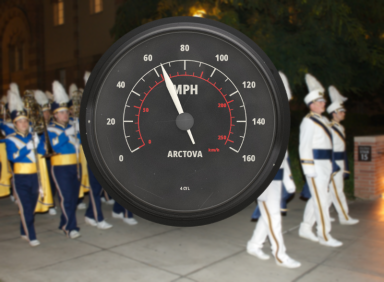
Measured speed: 65 mph
